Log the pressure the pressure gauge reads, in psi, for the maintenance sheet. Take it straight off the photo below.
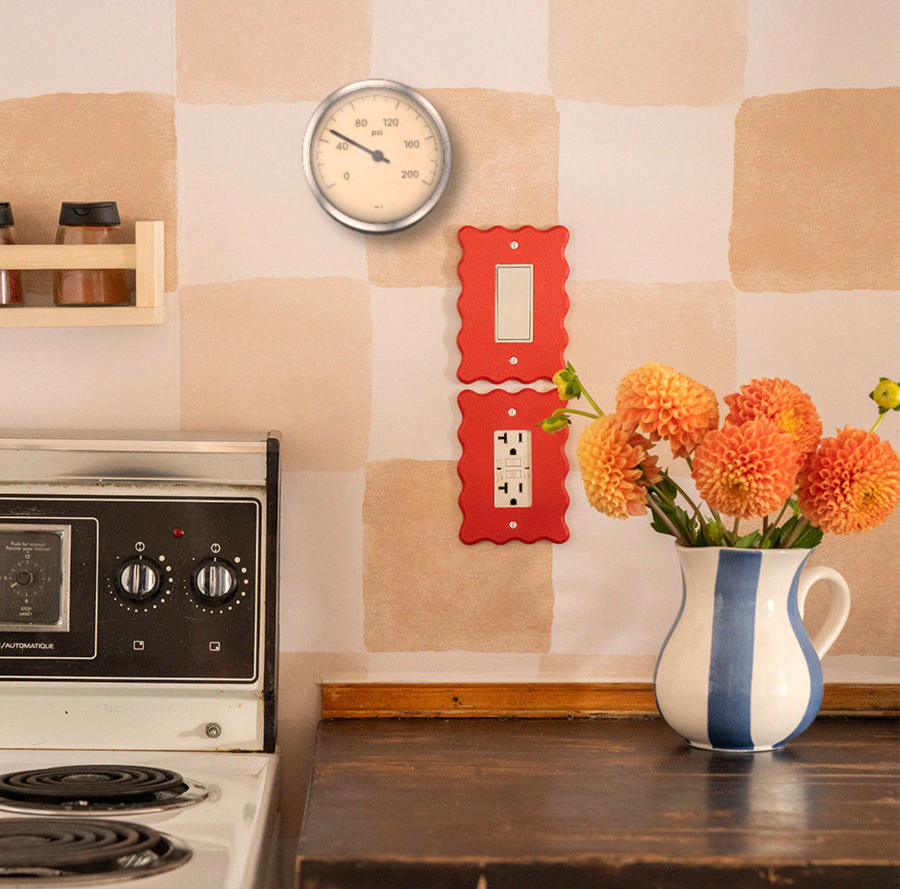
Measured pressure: 50 psi
